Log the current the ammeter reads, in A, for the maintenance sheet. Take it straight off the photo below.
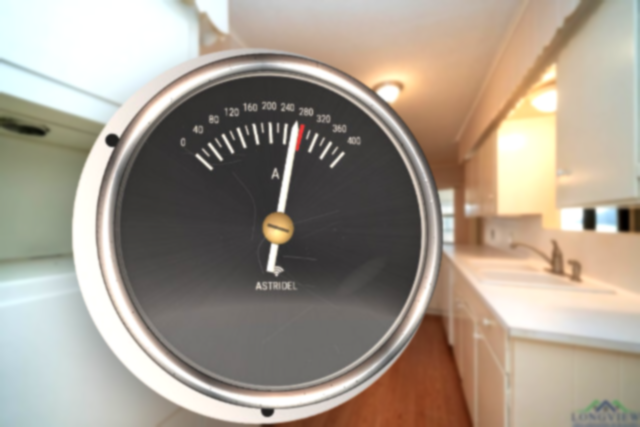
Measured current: 260 A
